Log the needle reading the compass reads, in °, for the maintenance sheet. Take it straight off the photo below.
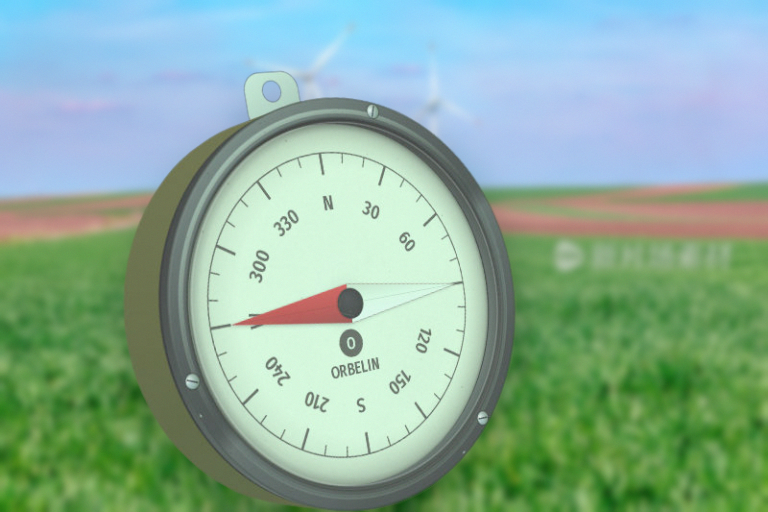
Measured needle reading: 270 °
